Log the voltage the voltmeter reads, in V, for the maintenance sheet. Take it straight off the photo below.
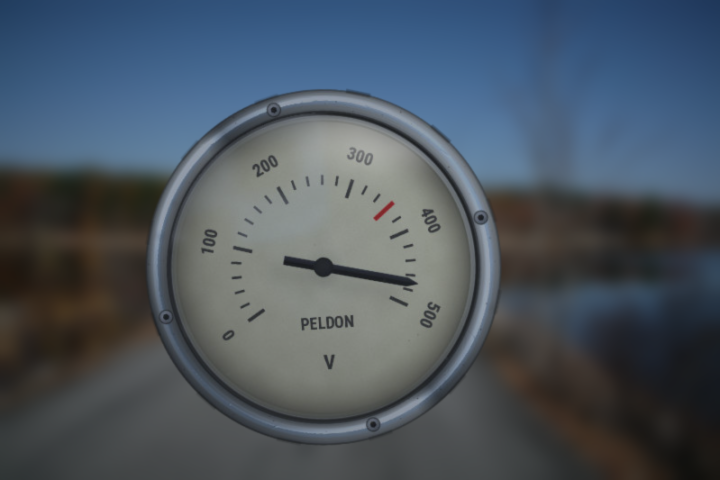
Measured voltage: 470 V
